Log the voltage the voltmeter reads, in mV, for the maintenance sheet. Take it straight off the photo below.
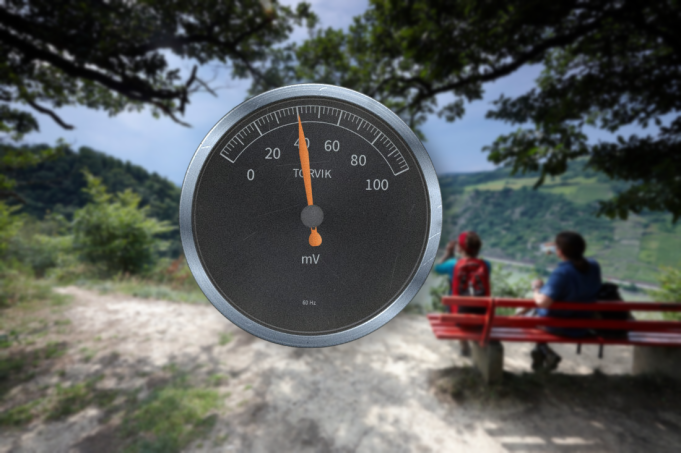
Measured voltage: 40 mV
